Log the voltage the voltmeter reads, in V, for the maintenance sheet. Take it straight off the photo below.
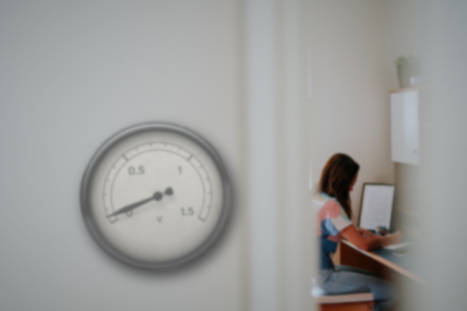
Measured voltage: 0.05 V
